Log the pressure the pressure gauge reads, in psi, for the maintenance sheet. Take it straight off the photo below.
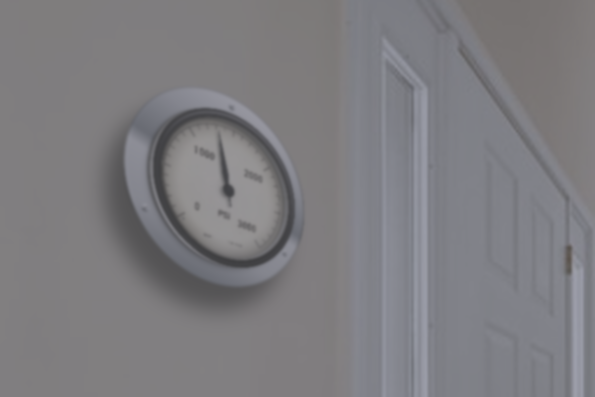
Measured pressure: 1300 psi
